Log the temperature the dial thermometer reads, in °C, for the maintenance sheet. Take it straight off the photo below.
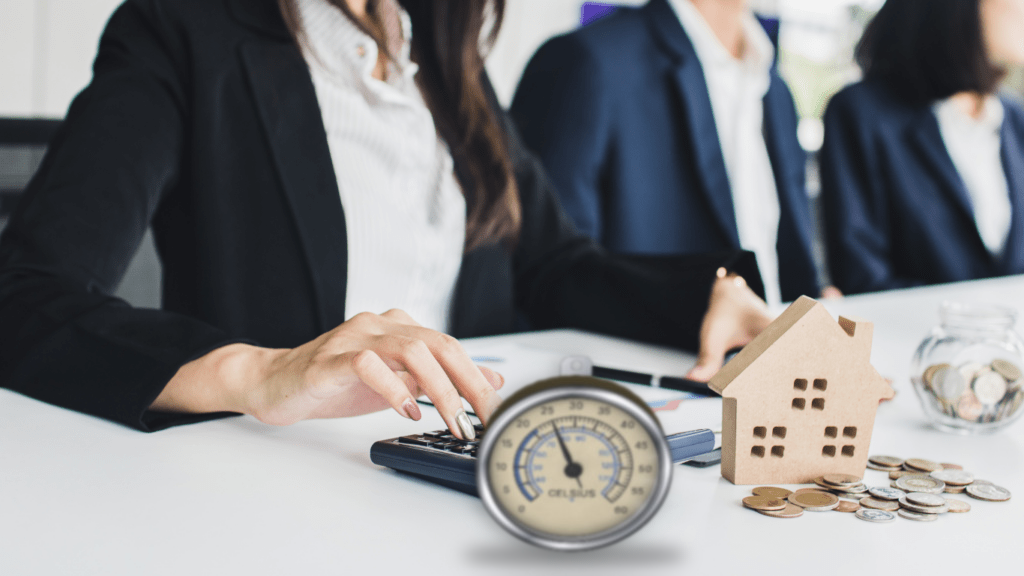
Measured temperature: 25 °C
